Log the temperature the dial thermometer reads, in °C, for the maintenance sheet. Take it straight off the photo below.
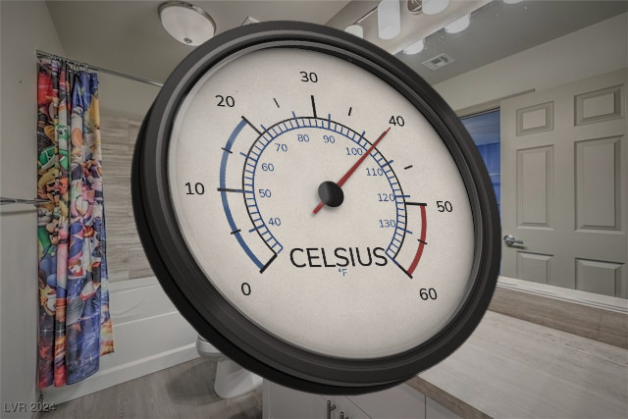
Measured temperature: 40 °C
